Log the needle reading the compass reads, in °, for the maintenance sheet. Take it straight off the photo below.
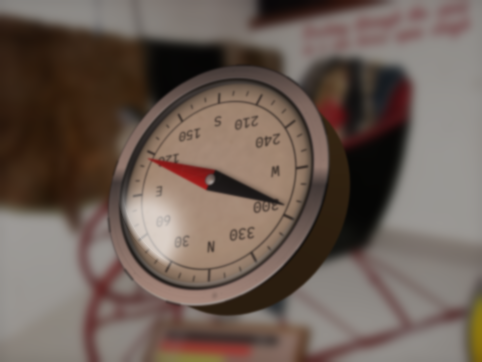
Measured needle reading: 115 °
